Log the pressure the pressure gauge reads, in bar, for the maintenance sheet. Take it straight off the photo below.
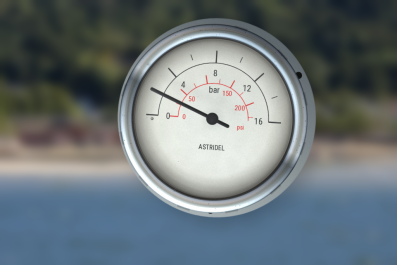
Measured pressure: 2 bar
